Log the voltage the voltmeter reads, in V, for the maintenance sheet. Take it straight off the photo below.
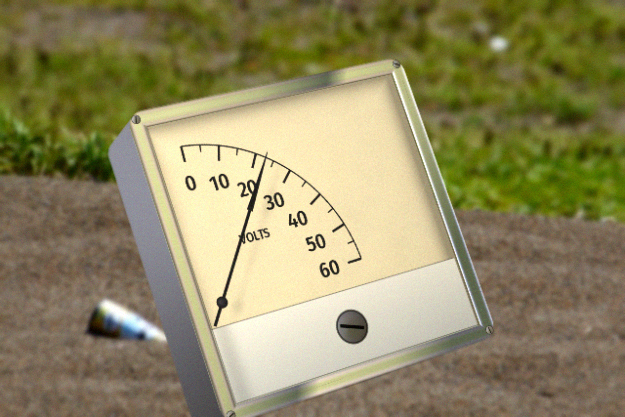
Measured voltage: 22.5 V
